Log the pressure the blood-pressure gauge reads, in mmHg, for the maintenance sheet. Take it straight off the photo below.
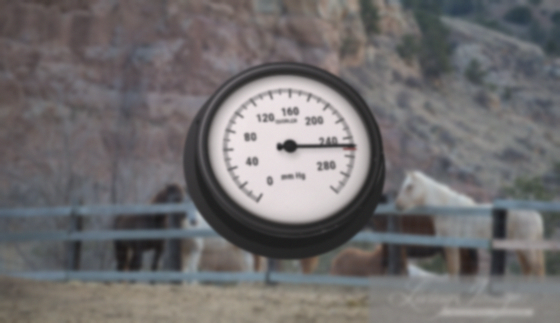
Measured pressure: 250 mmHg
